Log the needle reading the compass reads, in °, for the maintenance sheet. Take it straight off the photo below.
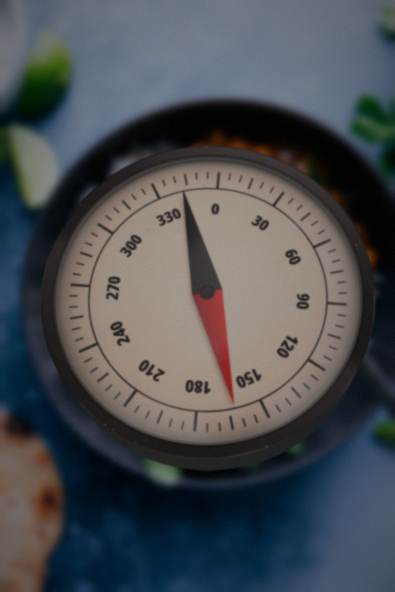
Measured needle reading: 162.5 °
